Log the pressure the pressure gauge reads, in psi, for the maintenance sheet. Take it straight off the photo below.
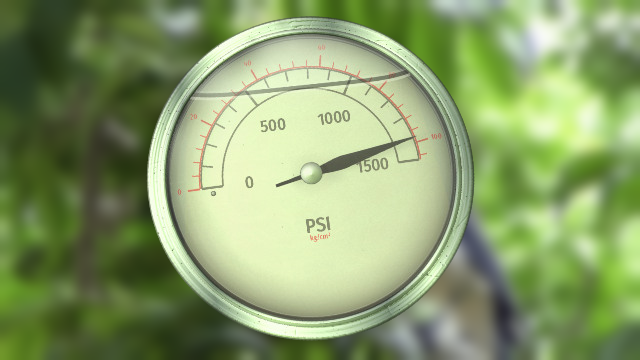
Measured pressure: 1400 psi
